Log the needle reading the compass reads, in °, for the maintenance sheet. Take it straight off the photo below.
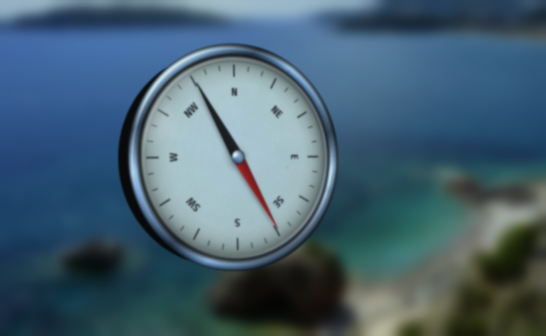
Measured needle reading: 150 °
